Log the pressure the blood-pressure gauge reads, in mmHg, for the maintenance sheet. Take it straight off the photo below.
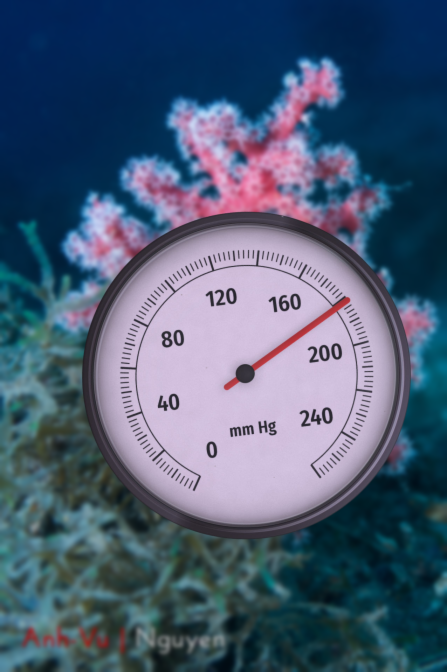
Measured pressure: 182 mmHg
